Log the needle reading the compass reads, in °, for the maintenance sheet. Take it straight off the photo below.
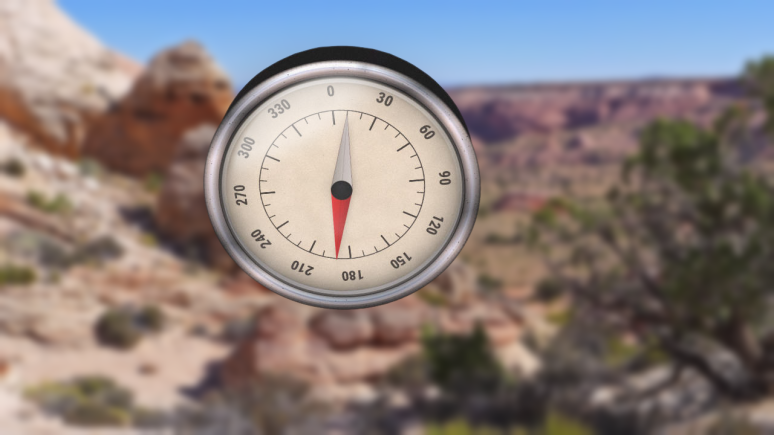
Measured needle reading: 190 °
